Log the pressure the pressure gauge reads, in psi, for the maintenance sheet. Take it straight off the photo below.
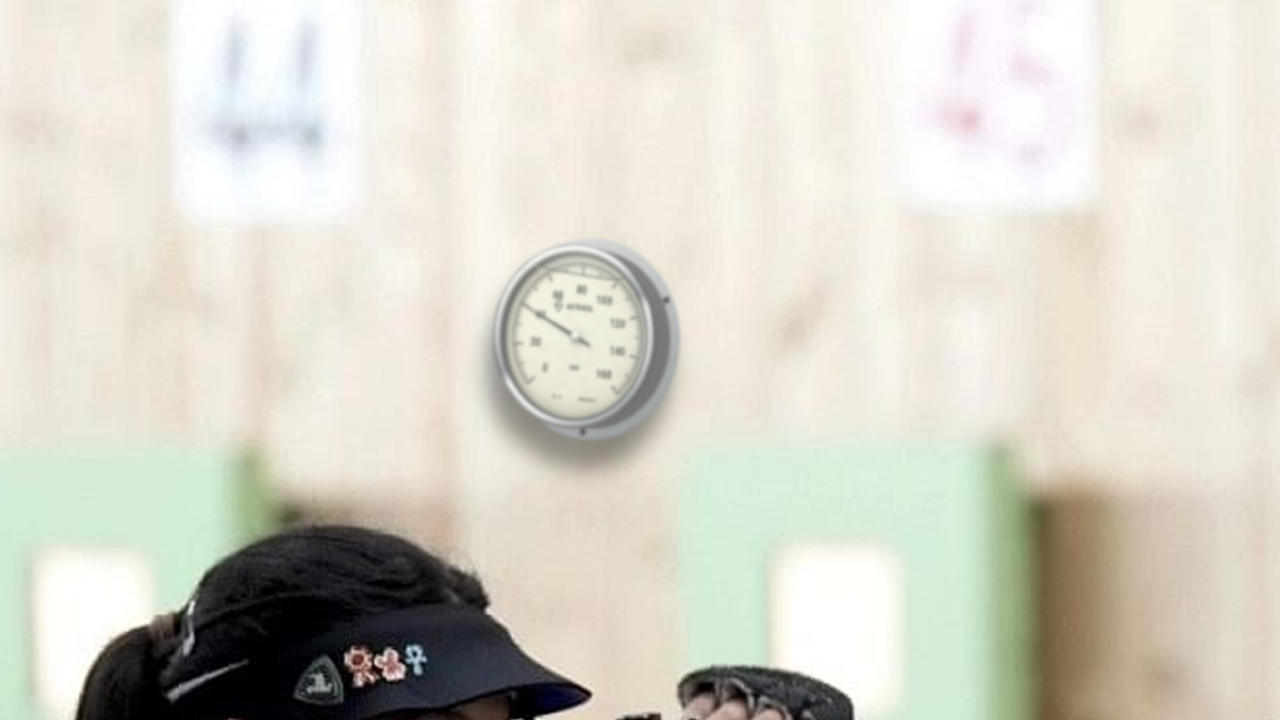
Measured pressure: 40 psi
